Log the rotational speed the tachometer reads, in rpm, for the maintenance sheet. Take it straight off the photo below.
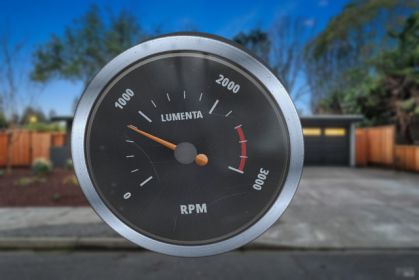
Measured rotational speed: 800 rpm
